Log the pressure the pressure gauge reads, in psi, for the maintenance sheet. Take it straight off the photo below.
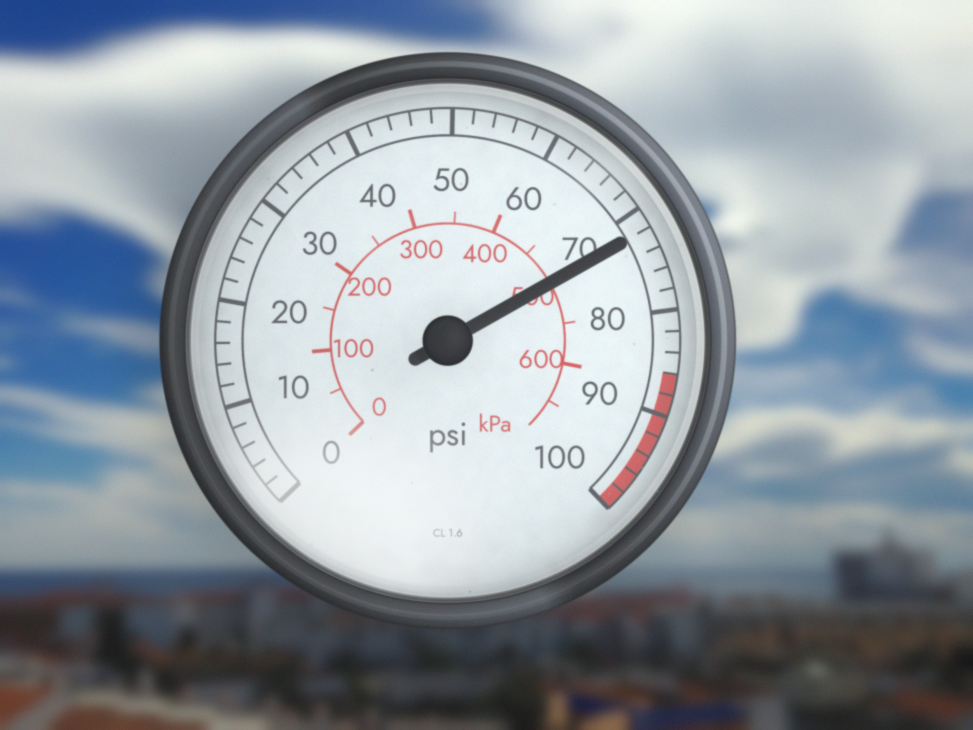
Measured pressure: 72 psi
